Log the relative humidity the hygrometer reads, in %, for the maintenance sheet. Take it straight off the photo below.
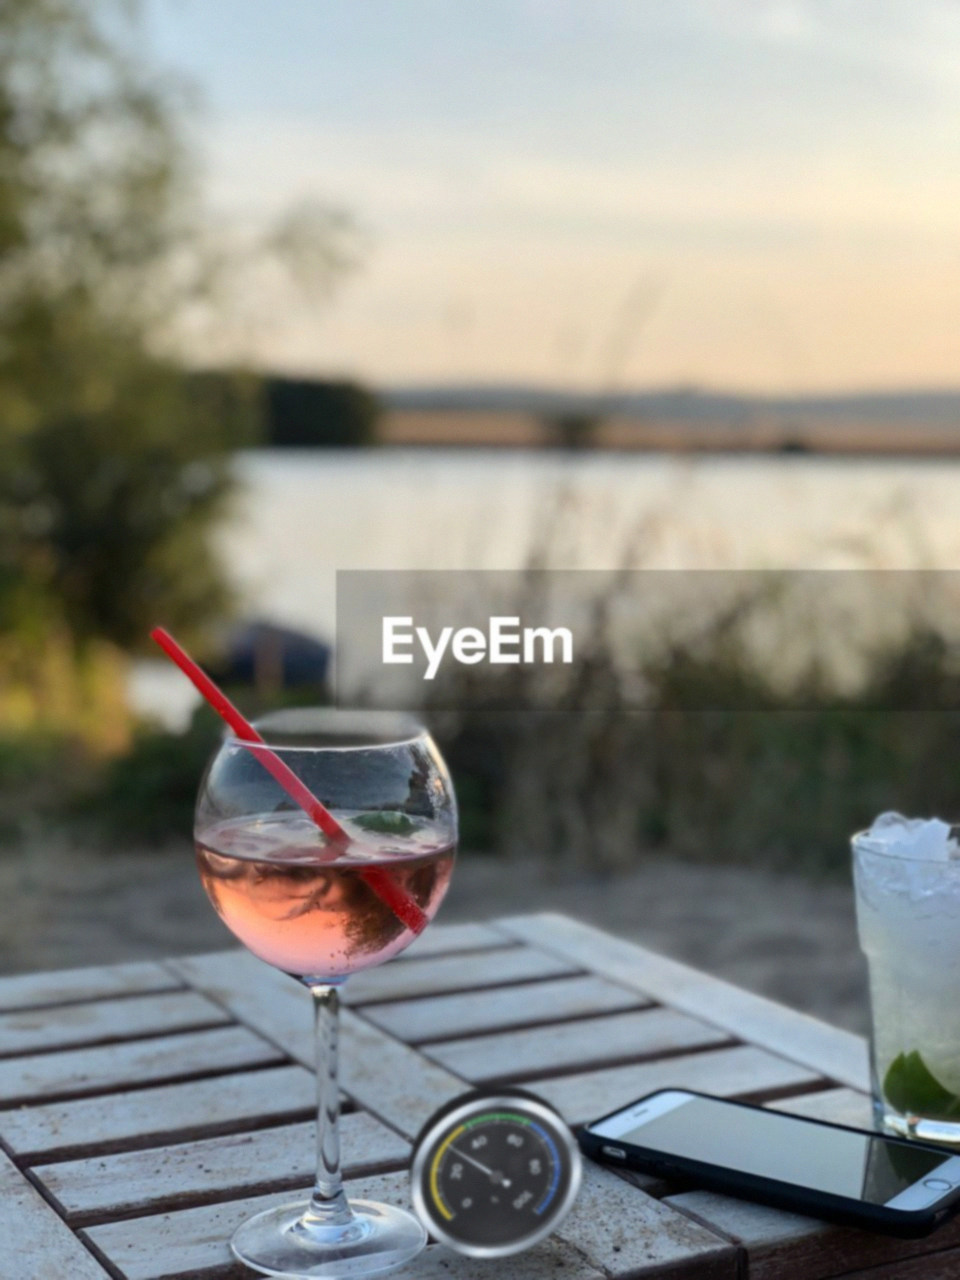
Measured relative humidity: 30 %
